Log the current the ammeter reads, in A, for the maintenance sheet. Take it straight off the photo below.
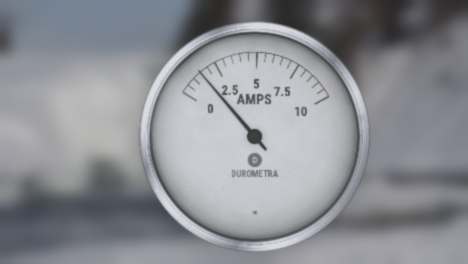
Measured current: 1.5 A
